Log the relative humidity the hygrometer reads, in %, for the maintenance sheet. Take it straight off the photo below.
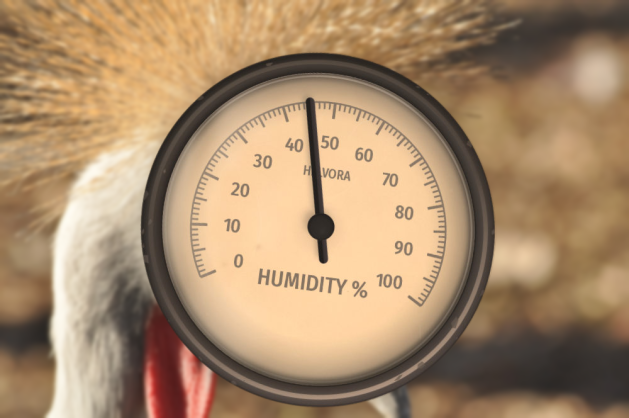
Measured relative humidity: 45 %
